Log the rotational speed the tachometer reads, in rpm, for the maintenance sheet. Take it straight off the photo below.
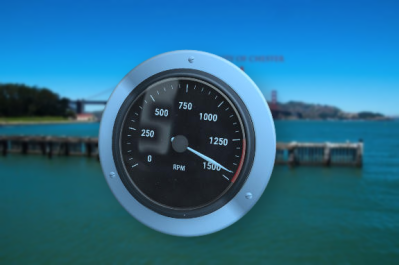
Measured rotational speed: 1450 rpm
